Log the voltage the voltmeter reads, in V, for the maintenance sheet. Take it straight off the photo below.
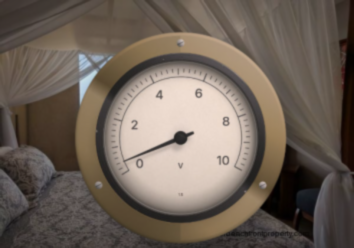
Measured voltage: 0.4 V
